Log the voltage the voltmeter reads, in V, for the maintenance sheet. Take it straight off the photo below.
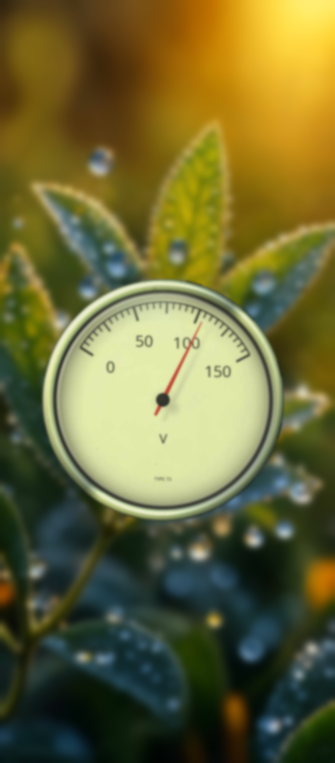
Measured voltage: 105 V
